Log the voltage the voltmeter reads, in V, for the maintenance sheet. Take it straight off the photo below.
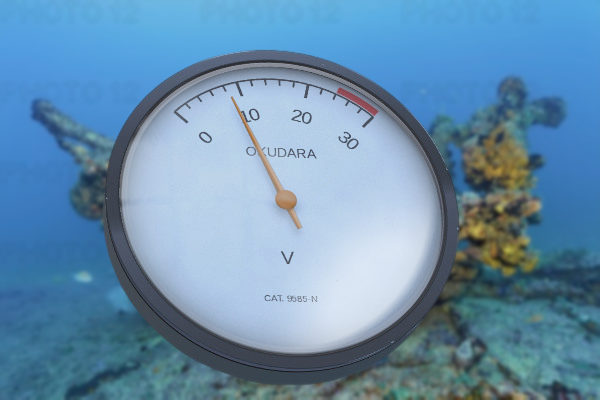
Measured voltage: 8 V
